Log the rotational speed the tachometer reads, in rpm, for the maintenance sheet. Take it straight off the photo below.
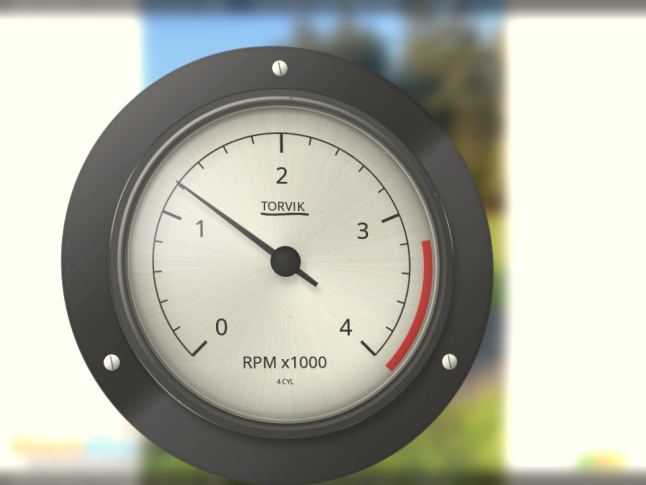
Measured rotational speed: 1200 rpm
